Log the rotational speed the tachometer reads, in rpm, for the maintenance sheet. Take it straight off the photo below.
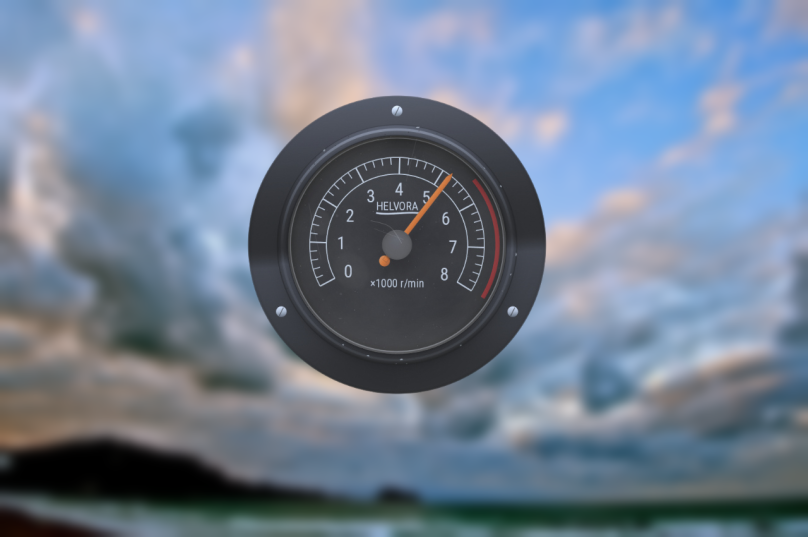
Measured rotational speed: 5200 rpm
